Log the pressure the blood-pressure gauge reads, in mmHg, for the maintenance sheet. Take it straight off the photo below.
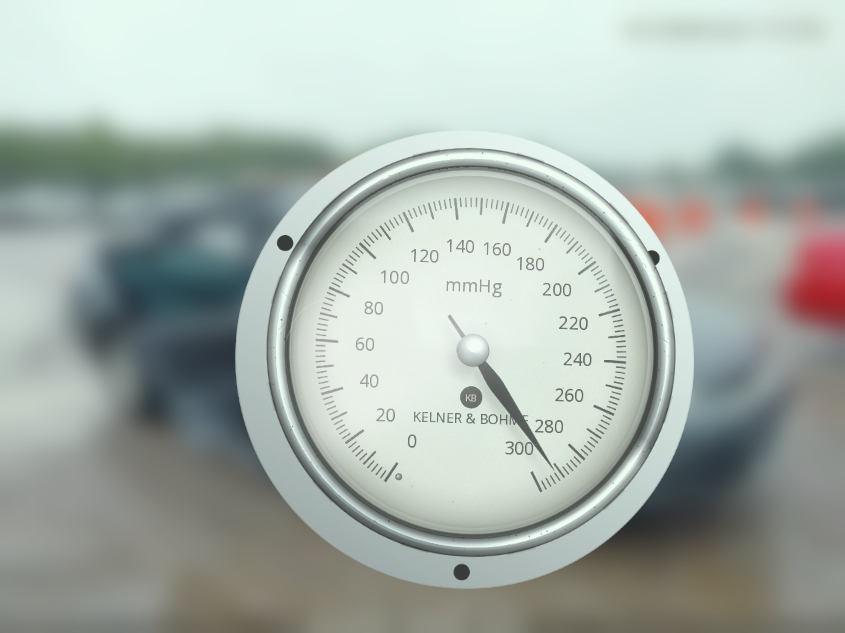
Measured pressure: 292 mmHg
